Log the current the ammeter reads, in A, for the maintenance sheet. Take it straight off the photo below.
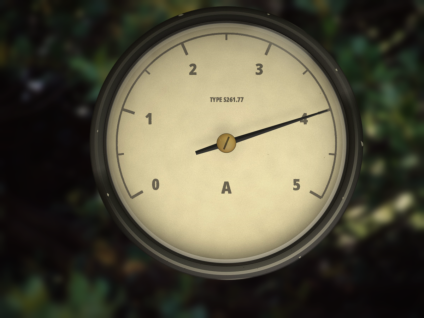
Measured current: 4 A
